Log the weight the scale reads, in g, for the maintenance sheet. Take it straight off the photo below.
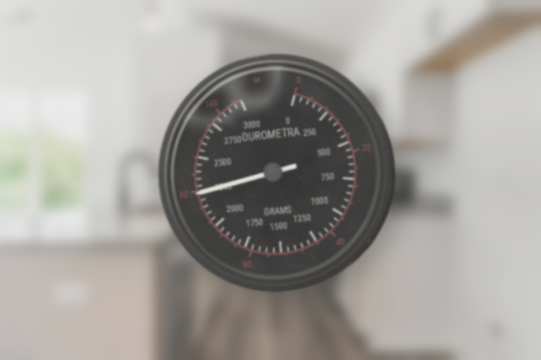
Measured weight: 2250 g
